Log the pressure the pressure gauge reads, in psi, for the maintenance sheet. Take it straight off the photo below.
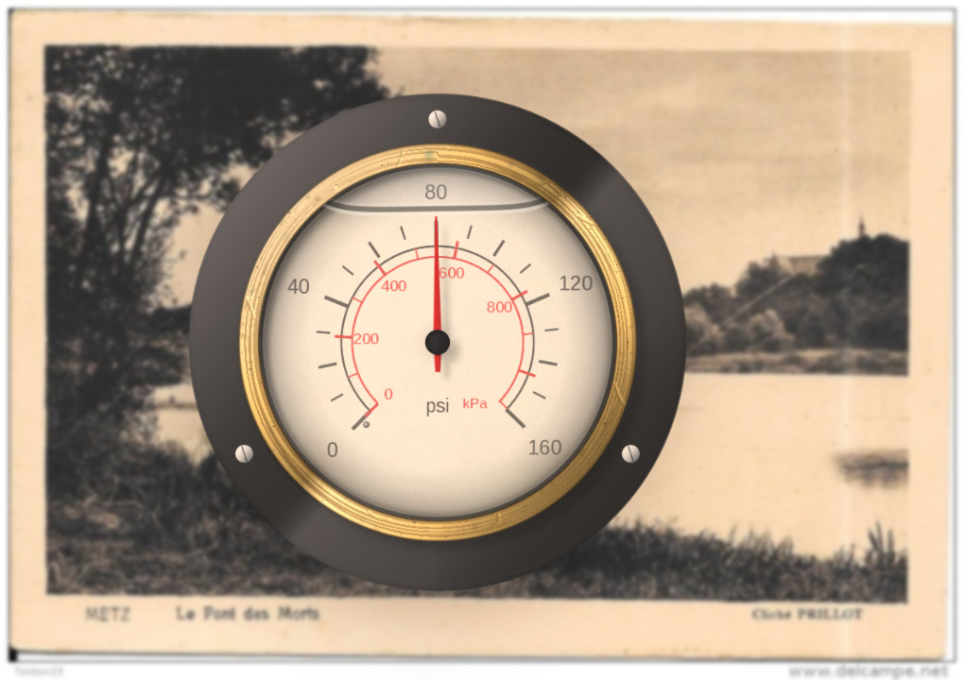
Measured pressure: 80 psi
